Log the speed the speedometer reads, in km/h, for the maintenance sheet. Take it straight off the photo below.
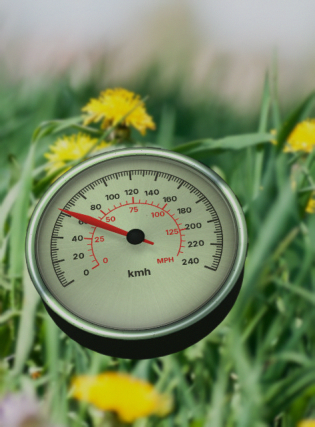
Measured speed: 60 km/h
